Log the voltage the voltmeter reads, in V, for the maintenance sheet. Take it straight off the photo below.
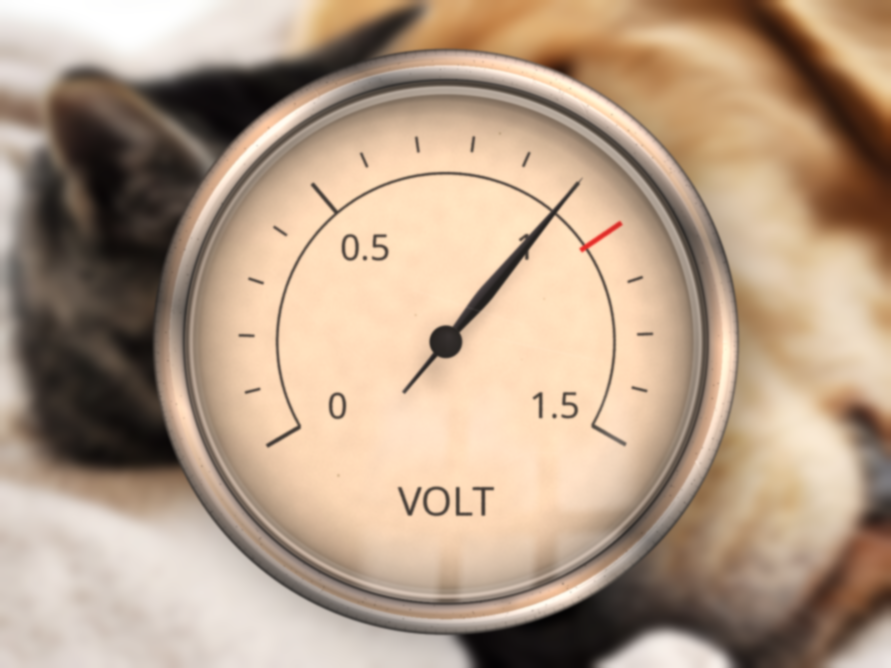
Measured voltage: 1 V
